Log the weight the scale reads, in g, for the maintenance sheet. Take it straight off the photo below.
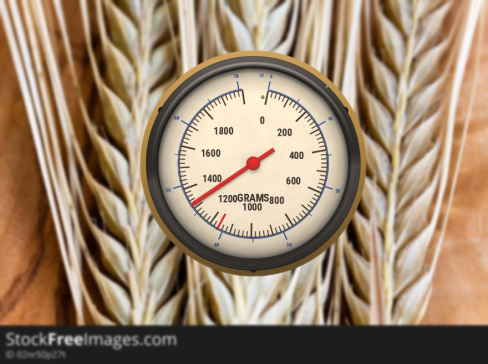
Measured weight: 1320 g
